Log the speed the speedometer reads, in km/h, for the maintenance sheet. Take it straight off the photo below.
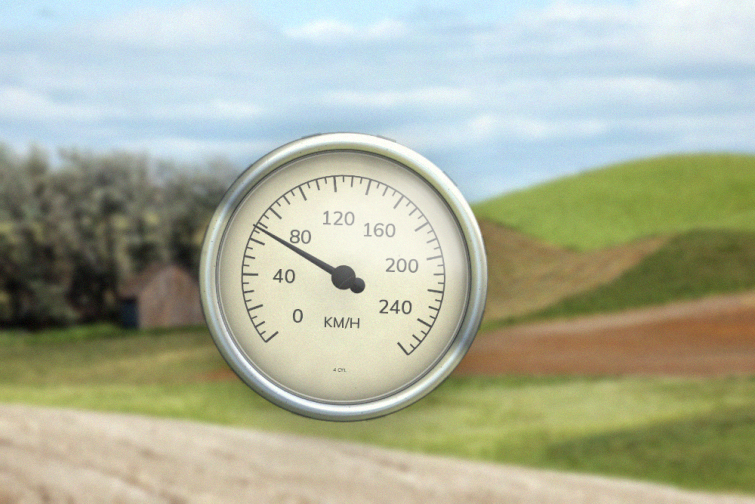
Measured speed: 67.5 km/h
